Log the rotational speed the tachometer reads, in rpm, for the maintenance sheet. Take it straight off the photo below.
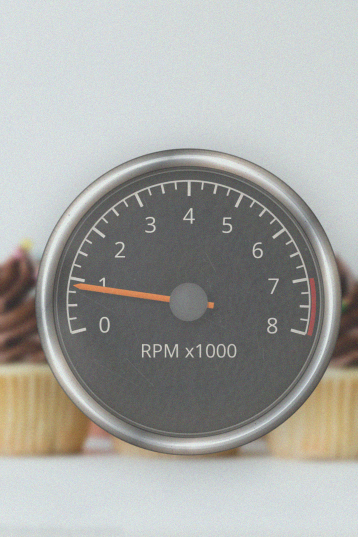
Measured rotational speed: 875 rpm
